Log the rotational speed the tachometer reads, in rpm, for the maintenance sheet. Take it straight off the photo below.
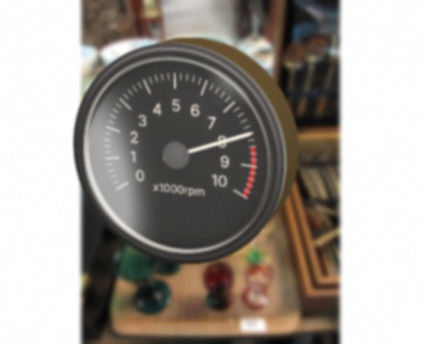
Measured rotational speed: 8000 rpm
